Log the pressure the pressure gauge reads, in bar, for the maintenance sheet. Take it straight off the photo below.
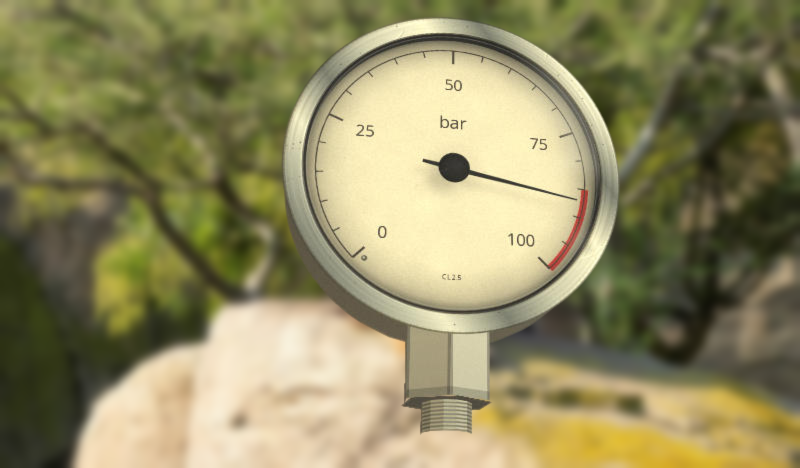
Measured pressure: 87.5 bar
